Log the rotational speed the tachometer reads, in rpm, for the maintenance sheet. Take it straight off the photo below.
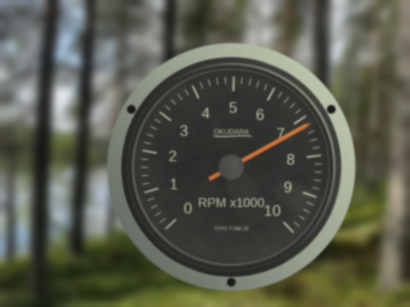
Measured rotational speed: 7200 rpm
